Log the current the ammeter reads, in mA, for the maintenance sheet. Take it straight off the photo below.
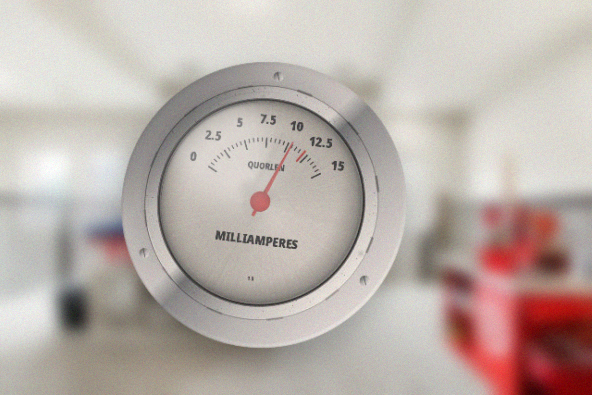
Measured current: 10.5 mA
